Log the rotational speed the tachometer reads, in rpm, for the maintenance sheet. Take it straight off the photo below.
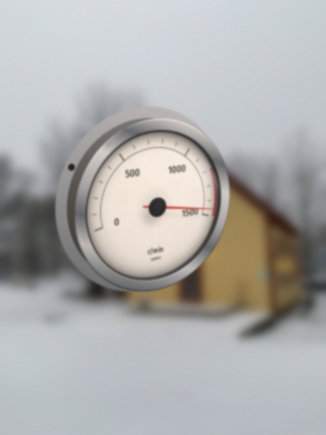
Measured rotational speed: 1450 rpm
